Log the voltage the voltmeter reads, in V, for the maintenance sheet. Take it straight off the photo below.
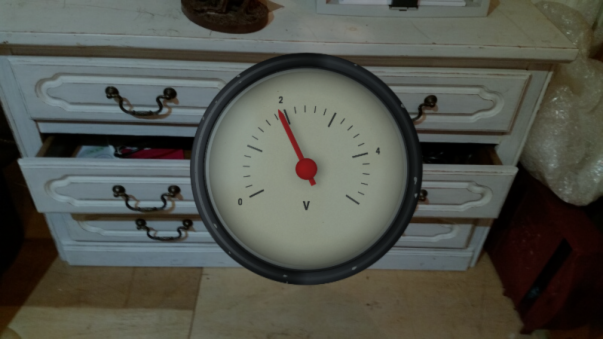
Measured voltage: 1.9 V
